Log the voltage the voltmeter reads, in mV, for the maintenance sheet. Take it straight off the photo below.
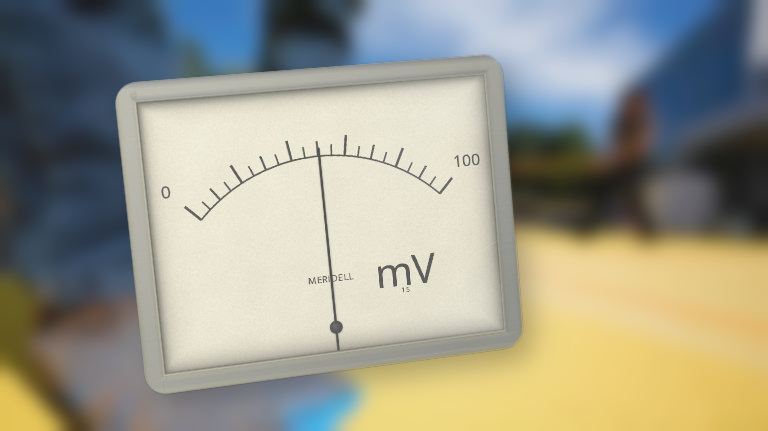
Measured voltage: 50 mV
